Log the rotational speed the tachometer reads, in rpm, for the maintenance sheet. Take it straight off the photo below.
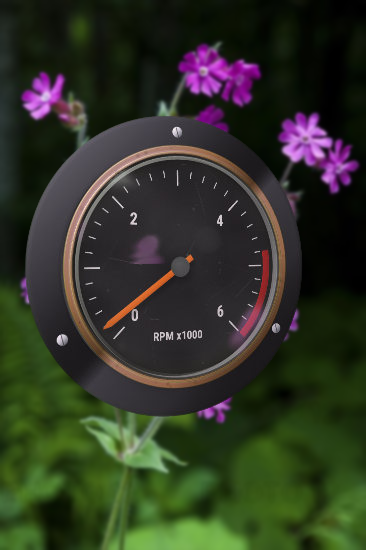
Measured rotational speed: 200 rpm
